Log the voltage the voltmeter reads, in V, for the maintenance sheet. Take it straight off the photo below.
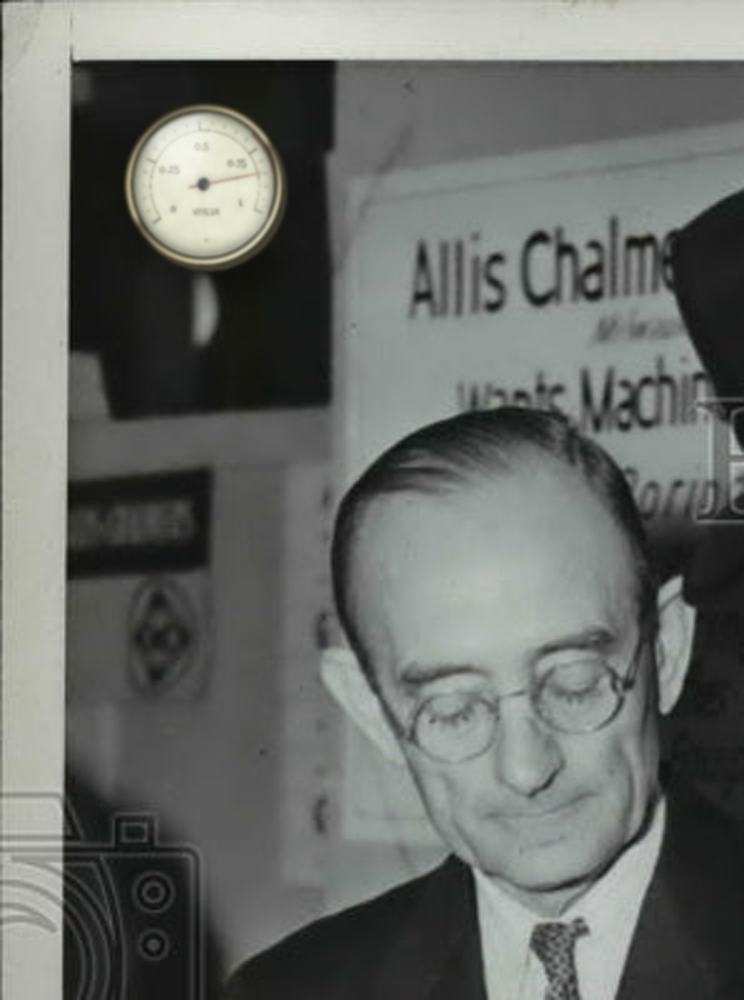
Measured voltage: 0.85 V
